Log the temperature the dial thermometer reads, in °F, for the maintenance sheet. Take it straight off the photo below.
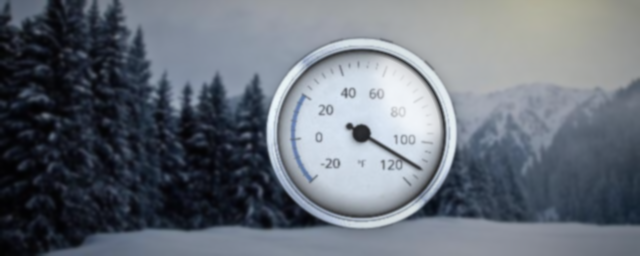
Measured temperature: 112 °F
